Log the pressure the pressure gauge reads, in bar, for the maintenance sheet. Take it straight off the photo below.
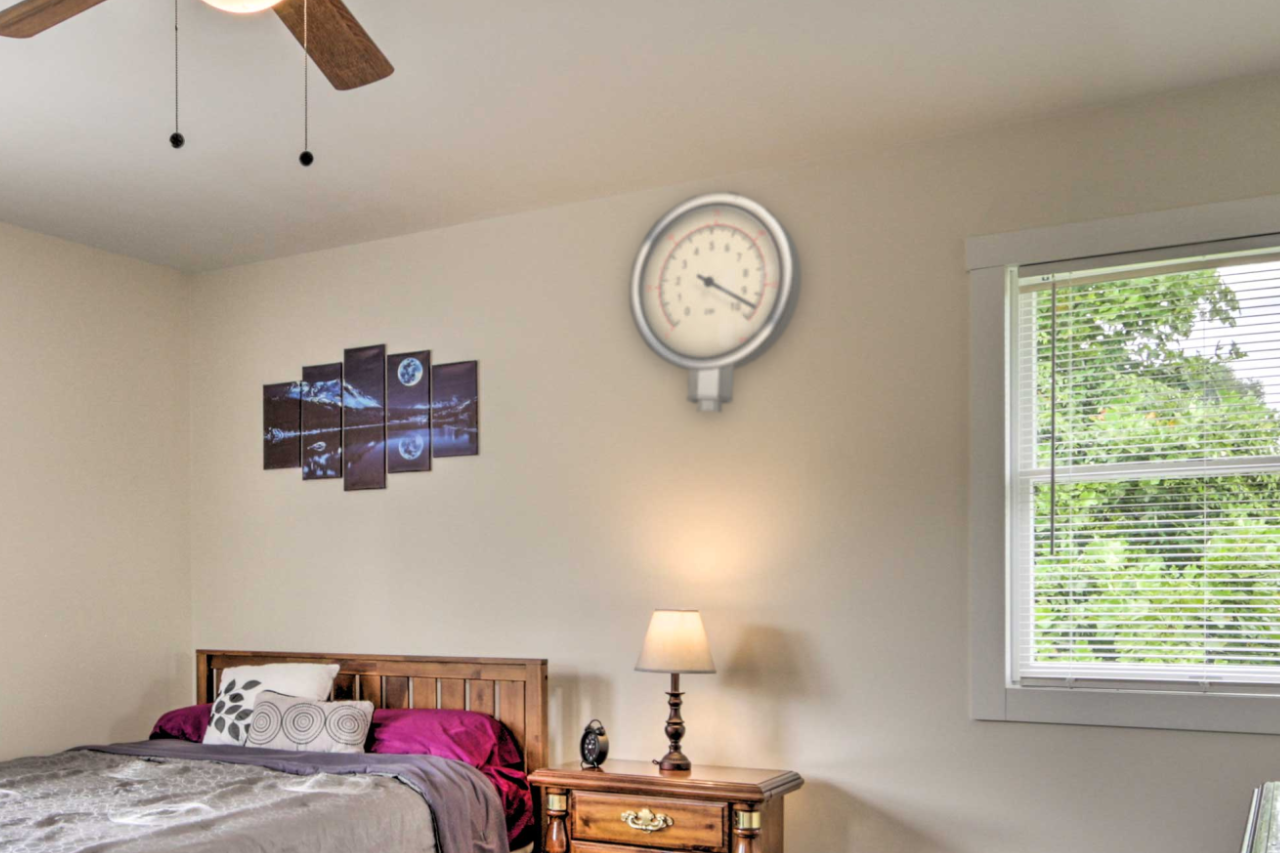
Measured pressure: 9.5 bar
